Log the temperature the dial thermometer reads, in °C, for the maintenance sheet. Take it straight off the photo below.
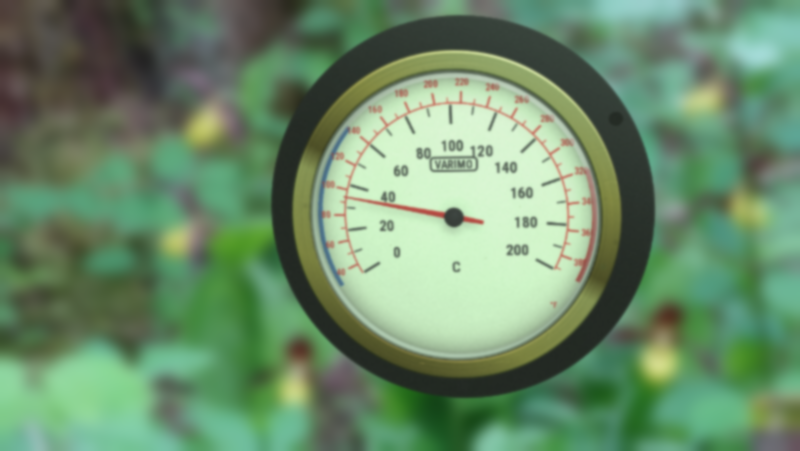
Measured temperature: 35 °C
